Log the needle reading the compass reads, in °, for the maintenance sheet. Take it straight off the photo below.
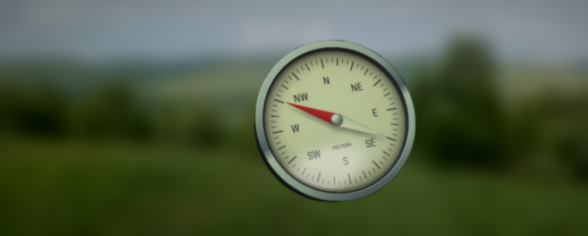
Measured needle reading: 300 °
